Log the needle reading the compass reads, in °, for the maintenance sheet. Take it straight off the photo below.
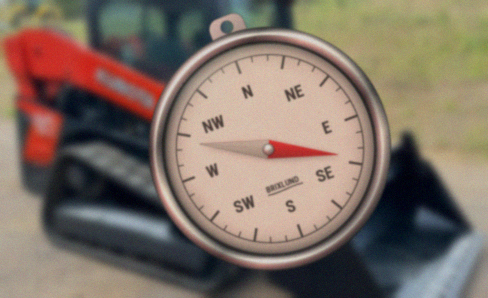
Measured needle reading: 115 °
